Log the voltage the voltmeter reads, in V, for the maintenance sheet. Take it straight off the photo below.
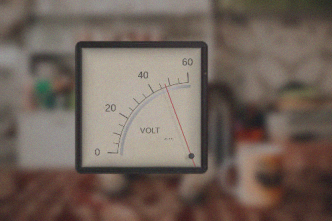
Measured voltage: 47.5 V
